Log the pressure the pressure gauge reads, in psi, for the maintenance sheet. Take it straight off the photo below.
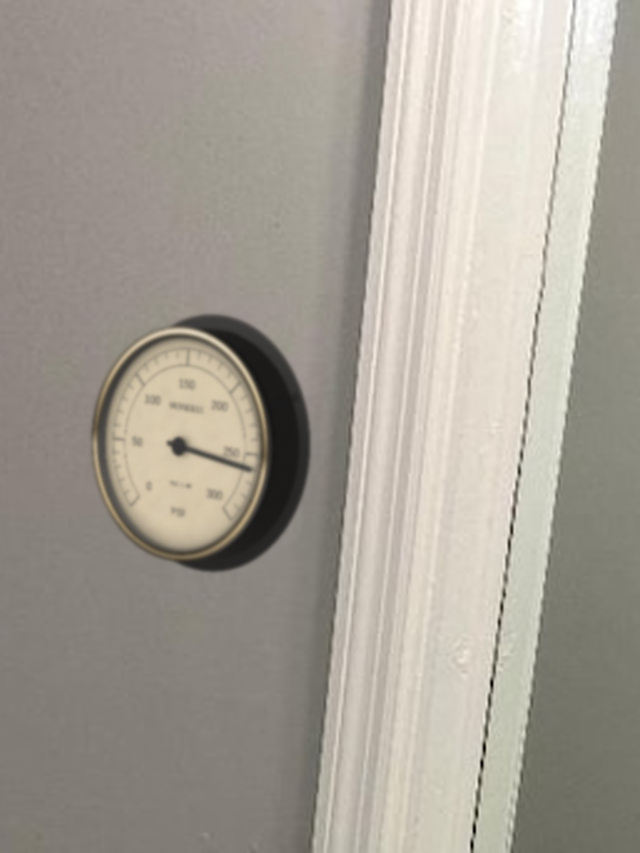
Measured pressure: 260 psi
